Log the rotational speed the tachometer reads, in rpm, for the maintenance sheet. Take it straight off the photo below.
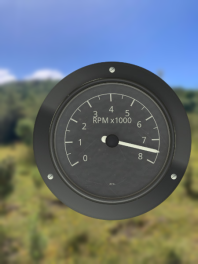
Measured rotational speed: 7500 rpm
